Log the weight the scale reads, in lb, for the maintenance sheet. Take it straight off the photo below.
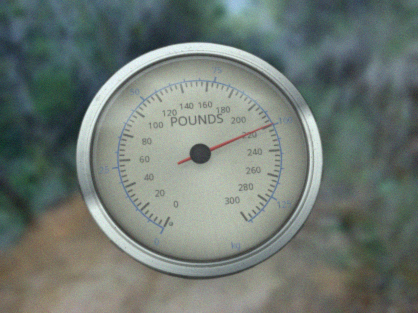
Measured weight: 220 lb
